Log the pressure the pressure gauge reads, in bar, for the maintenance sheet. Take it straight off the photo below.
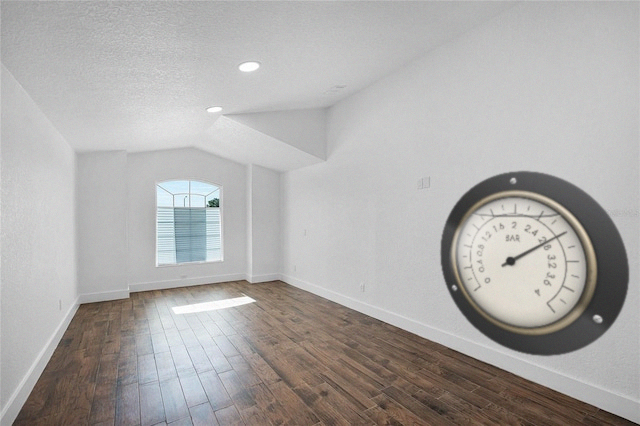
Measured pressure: 2.8 bar
